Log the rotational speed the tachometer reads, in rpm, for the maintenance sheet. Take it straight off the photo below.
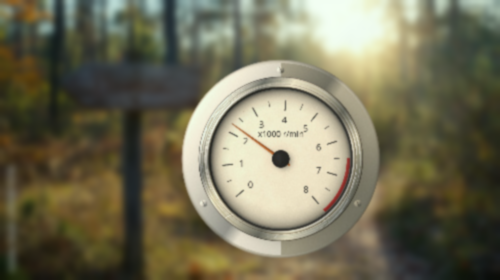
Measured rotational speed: 2250 rpm
